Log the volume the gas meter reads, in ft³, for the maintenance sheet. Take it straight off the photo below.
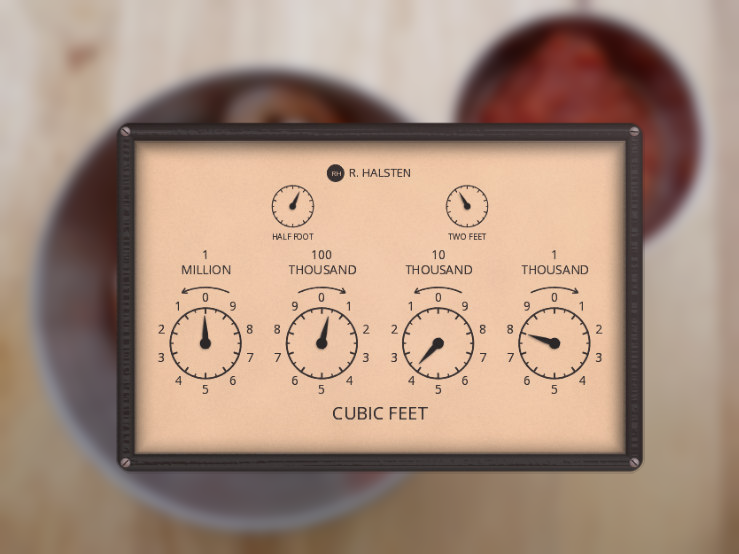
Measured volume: 3800 ft³
